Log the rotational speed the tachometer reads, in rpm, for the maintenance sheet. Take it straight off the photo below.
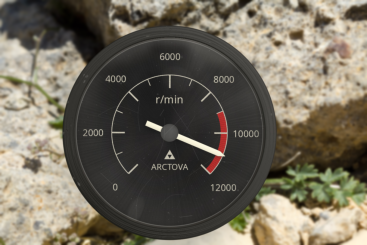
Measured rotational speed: 11000 rpm
